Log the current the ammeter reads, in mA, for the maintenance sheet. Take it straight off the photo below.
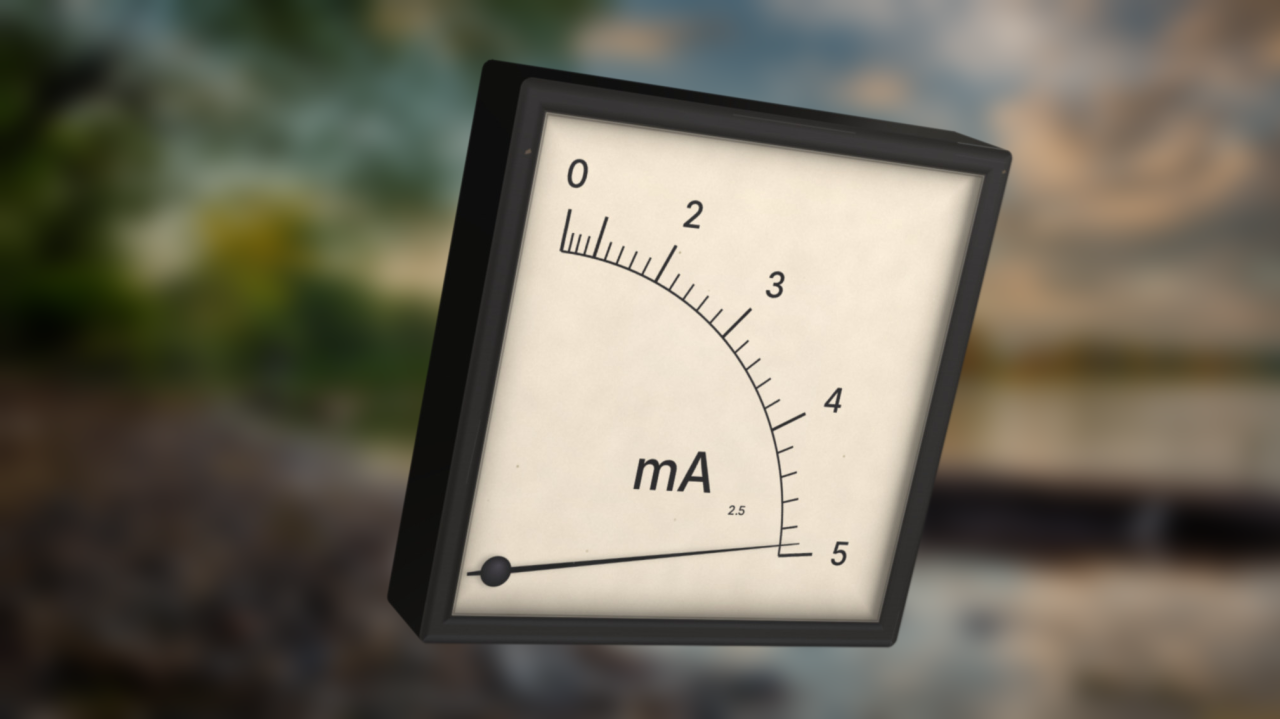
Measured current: 4.9 mA
